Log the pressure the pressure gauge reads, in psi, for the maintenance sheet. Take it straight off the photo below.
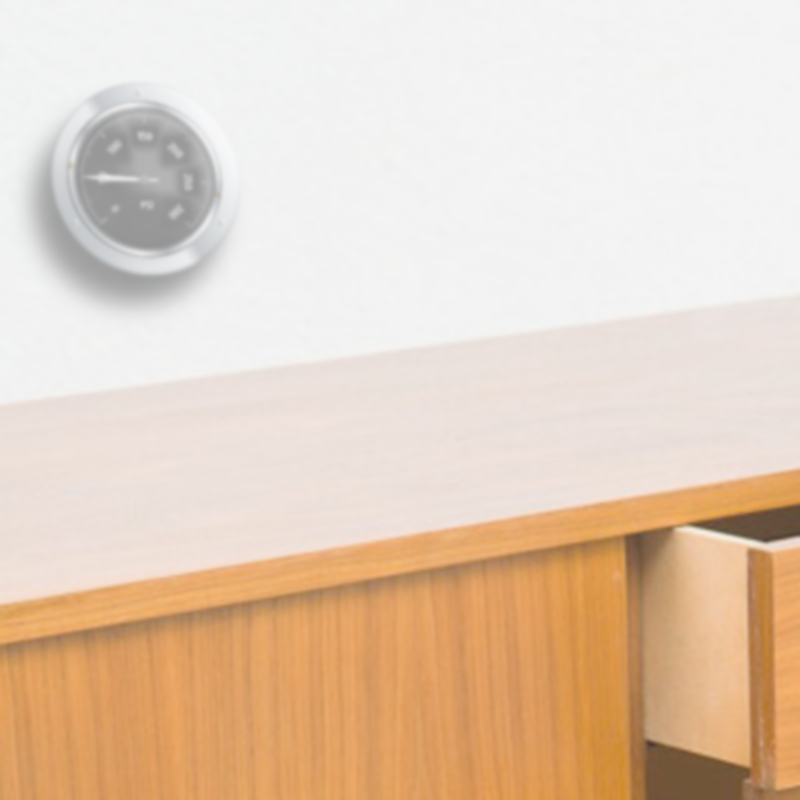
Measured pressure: 50 psi
